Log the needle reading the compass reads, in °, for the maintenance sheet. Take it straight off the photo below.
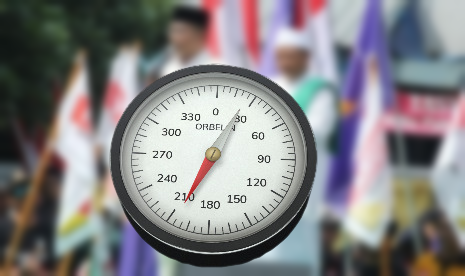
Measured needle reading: 205 °
